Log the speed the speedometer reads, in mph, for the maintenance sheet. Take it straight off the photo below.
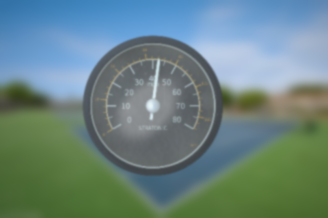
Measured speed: 42.5 mph
